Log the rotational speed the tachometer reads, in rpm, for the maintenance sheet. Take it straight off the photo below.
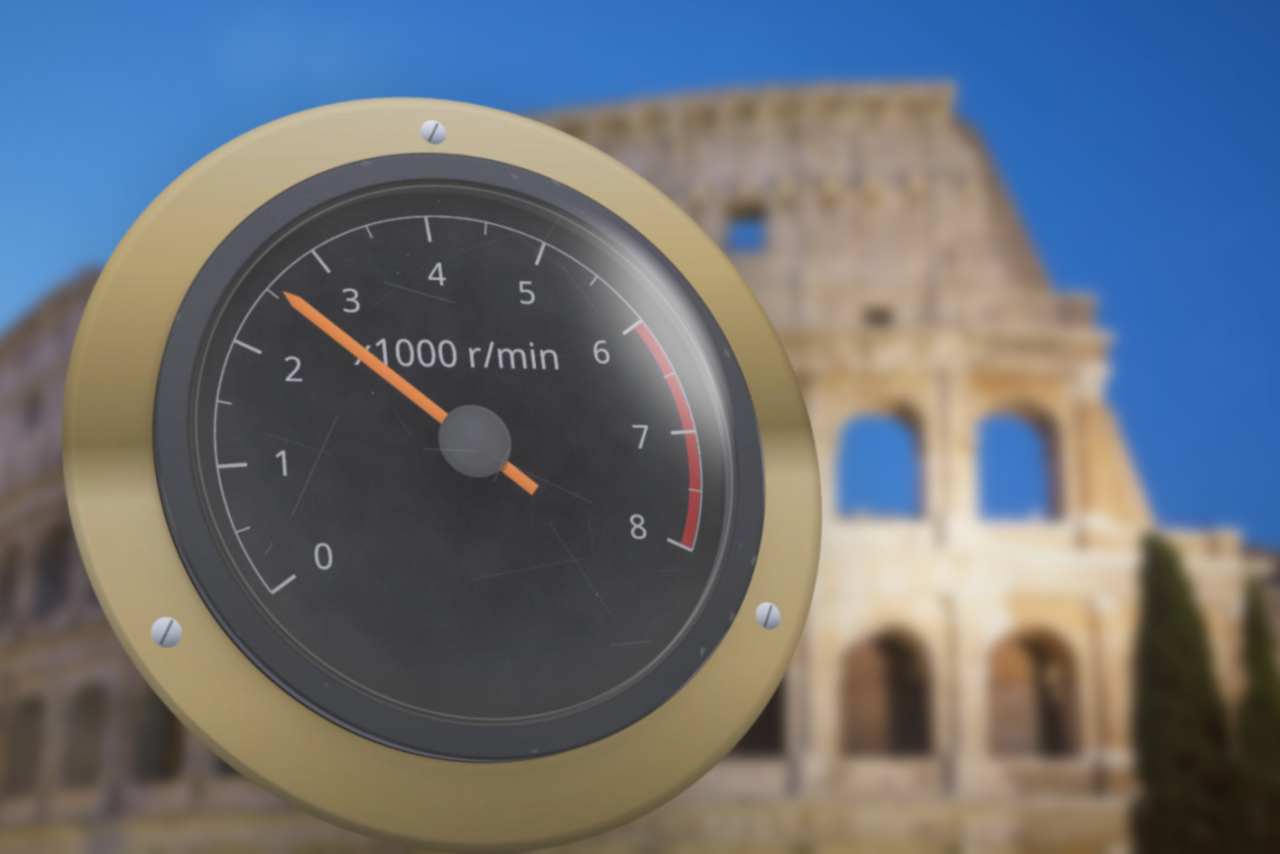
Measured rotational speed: 2500 rpm
